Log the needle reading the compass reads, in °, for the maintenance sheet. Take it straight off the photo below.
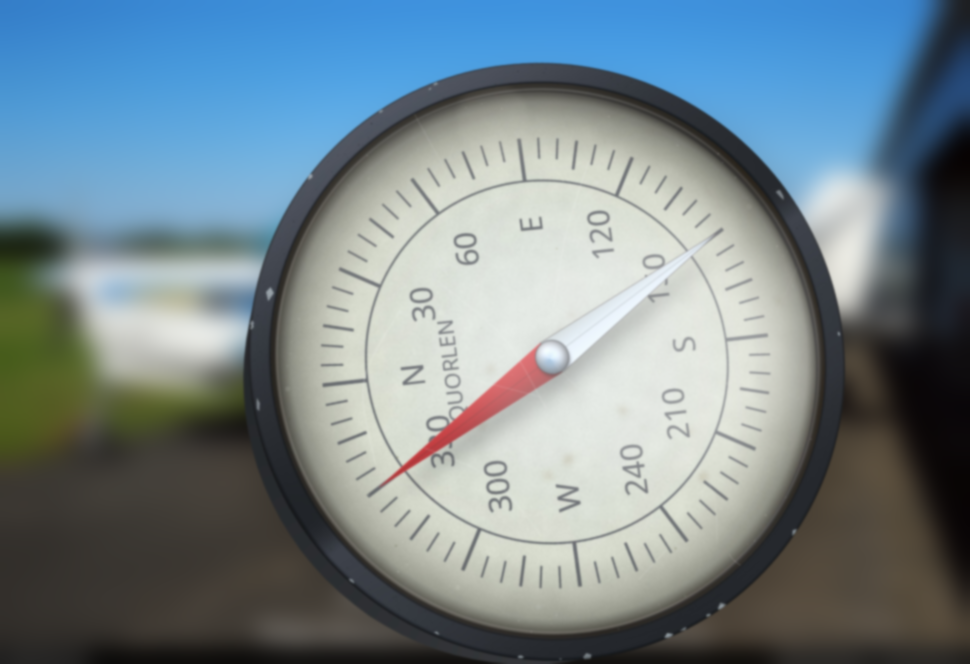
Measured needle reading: 330 °
